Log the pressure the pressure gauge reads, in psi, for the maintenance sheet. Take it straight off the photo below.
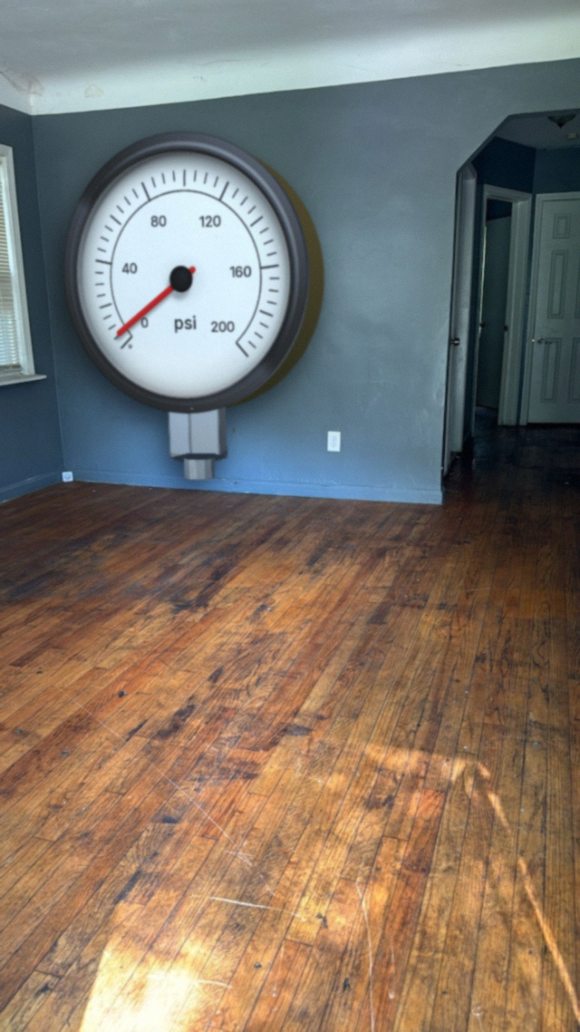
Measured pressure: 5 psi
